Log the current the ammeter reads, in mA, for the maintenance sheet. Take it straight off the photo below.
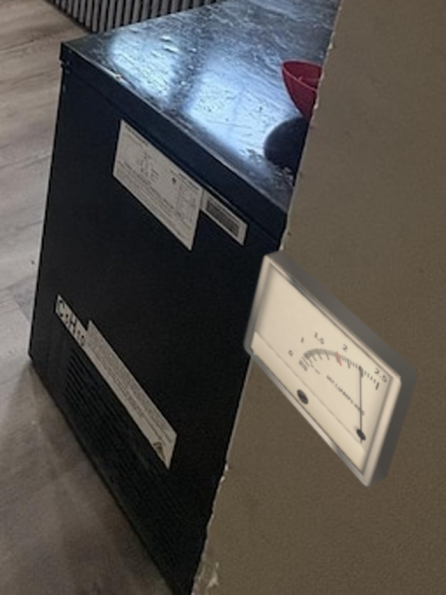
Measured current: 2.25 mA
